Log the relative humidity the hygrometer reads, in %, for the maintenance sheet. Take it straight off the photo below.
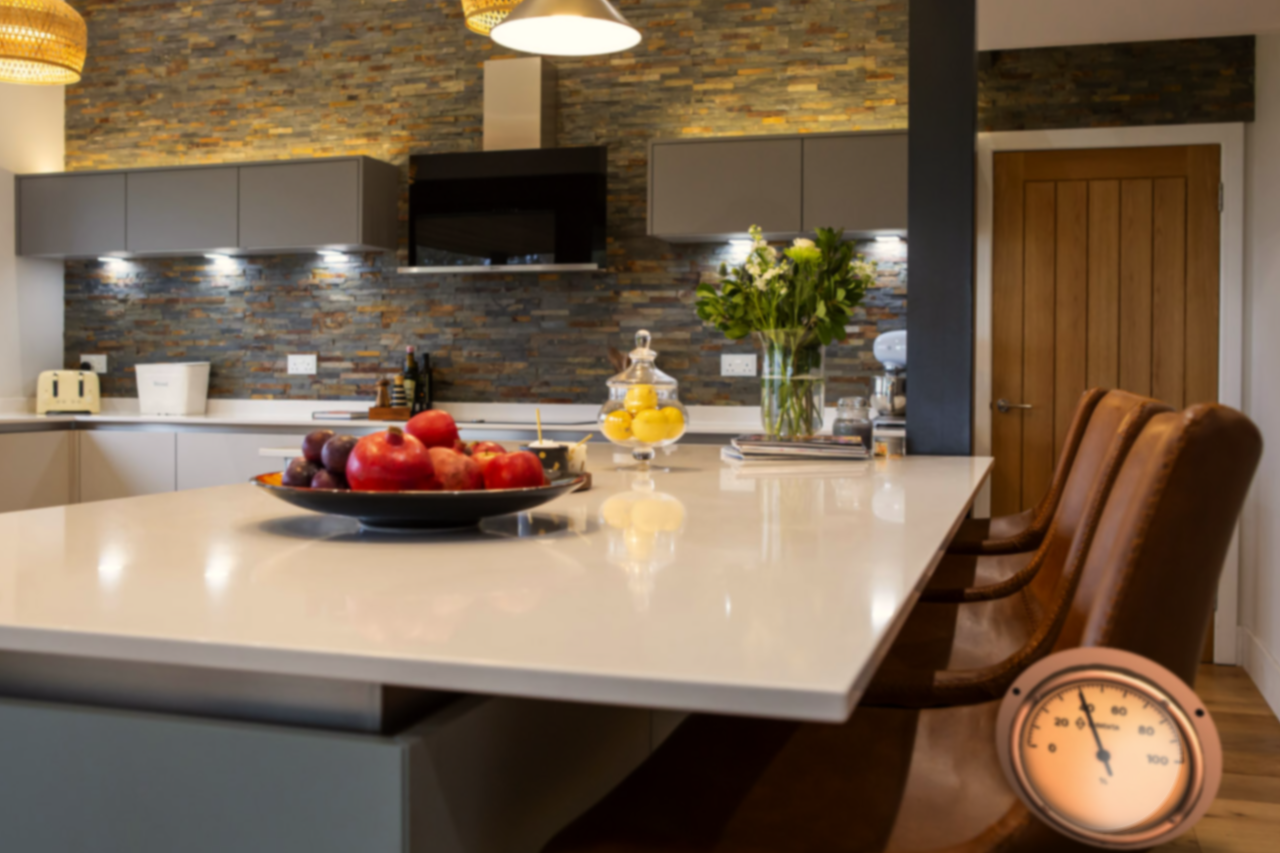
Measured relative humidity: 40 %
